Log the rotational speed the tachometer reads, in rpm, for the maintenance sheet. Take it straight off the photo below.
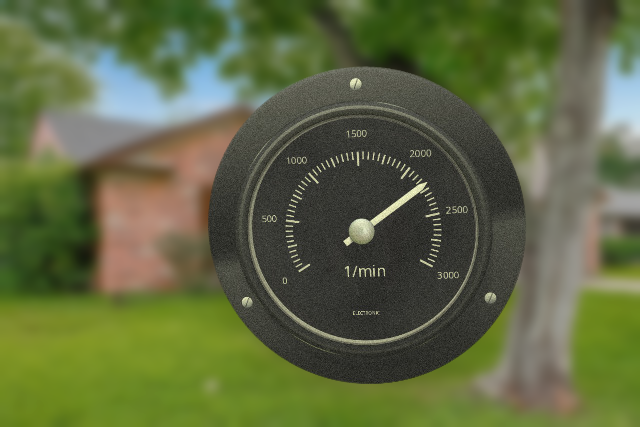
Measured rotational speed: 2200 rpm
